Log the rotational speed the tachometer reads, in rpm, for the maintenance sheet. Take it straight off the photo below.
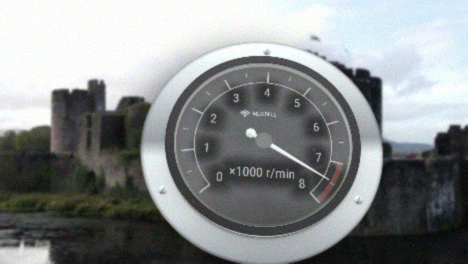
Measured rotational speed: 7500 rpm
